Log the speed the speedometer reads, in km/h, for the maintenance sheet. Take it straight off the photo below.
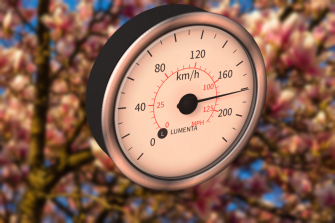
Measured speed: 180 km/h
